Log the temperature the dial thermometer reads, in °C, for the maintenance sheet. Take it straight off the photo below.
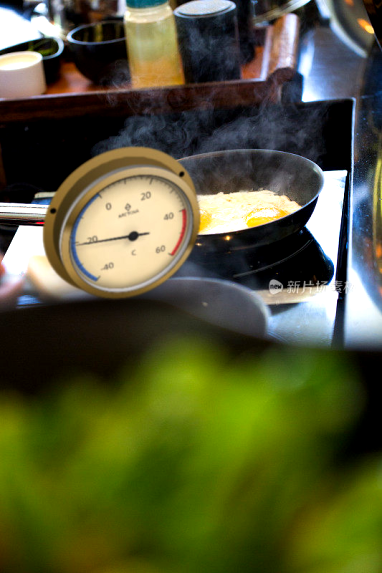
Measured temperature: -20 °C
